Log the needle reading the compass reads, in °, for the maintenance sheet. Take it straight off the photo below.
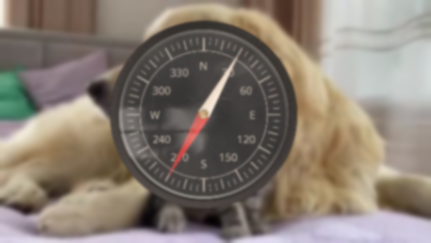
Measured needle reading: 210 °
